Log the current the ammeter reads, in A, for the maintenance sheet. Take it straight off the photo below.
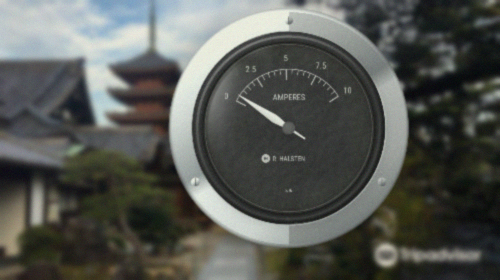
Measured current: 0.5 A
